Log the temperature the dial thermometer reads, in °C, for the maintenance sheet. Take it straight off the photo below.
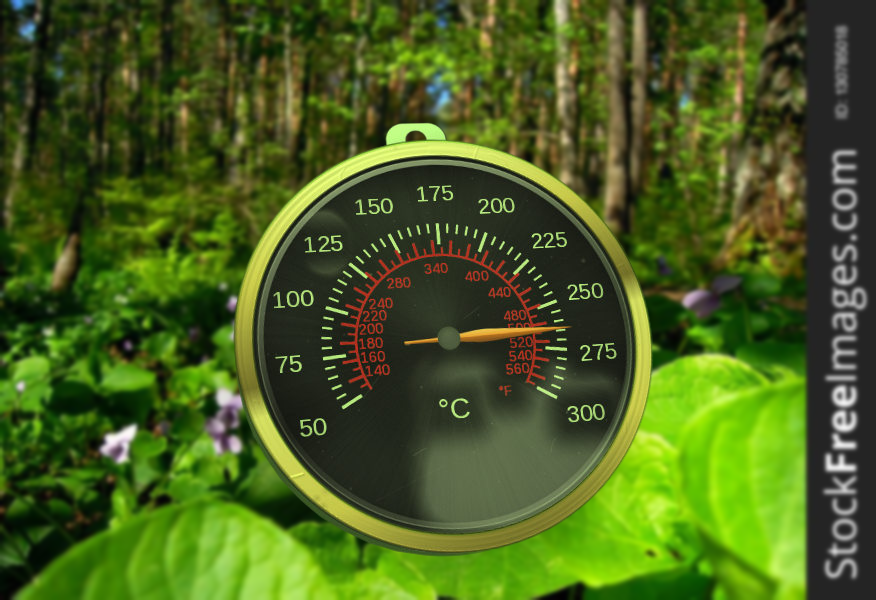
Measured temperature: 265 °C
